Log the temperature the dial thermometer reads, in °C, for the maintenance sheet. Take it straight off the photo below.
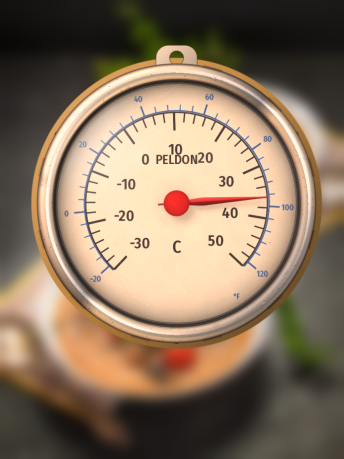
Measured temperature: 36 °C
